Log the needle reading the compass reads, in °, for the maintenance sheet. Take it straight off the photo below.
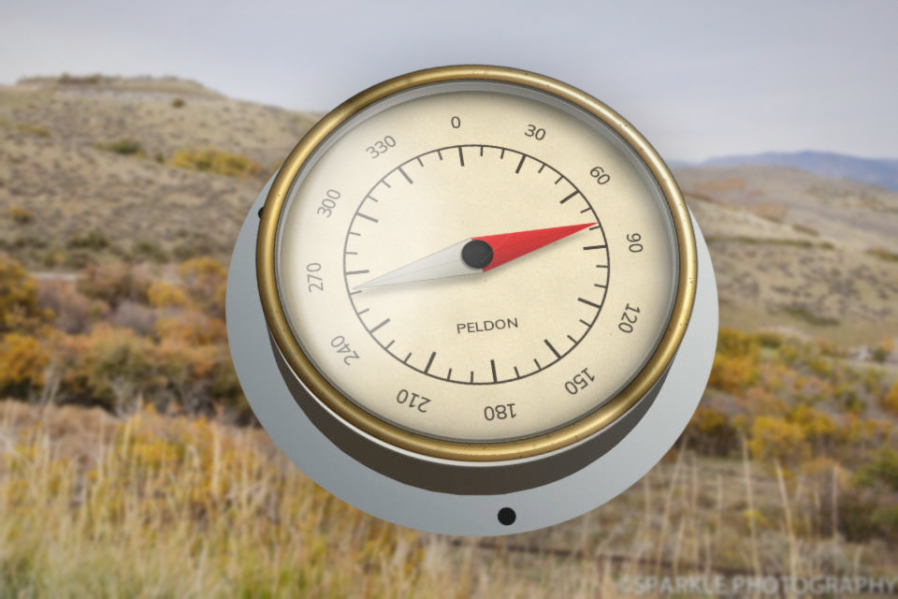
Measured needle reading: 80 °
